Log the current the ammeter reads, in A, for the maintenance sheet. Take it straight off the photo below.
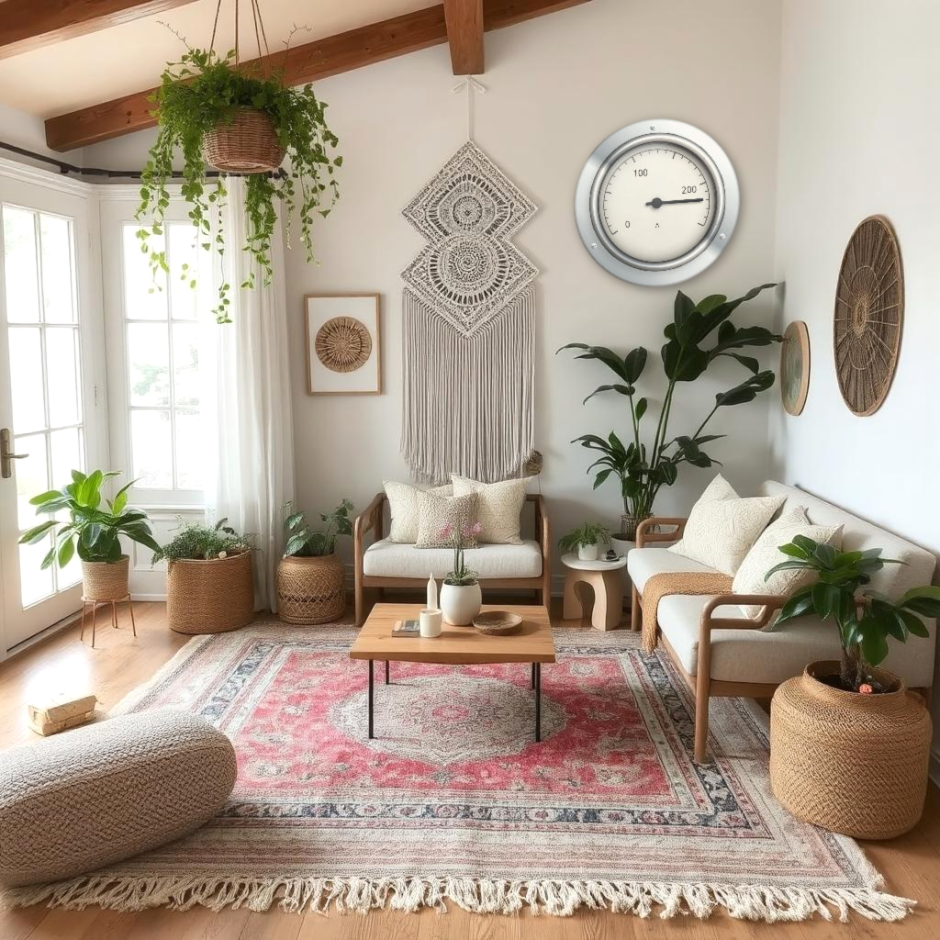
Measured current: 220 A
